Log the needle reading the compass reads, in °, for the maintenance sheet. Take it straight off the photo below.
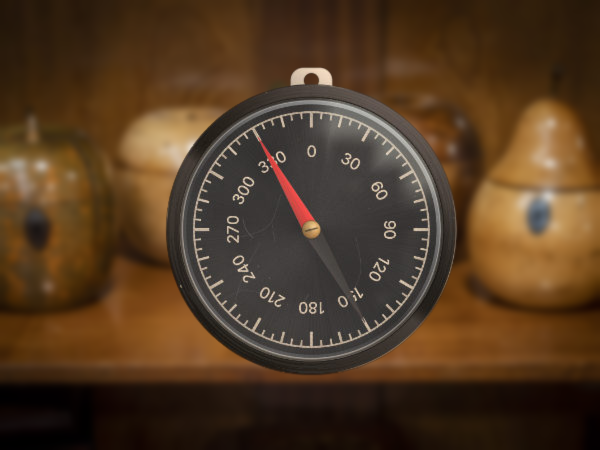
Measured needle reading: 330 °
